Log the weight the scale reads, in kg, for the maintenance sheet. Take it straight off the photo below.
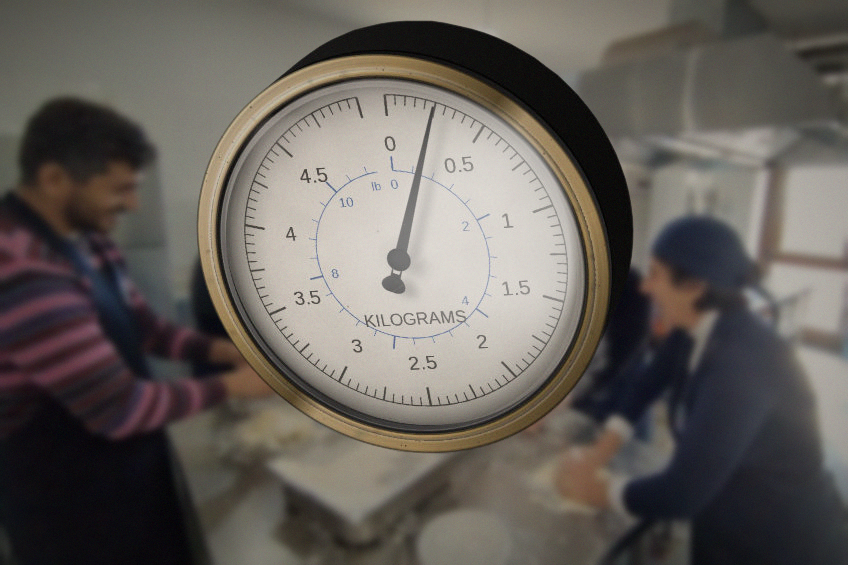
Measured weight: 0.25 kg
